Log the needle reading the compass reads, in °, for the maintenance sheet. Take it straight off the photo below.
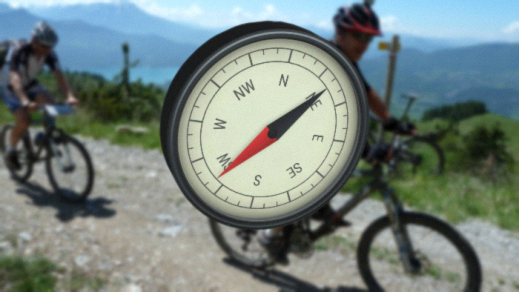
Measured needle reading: 220 °
